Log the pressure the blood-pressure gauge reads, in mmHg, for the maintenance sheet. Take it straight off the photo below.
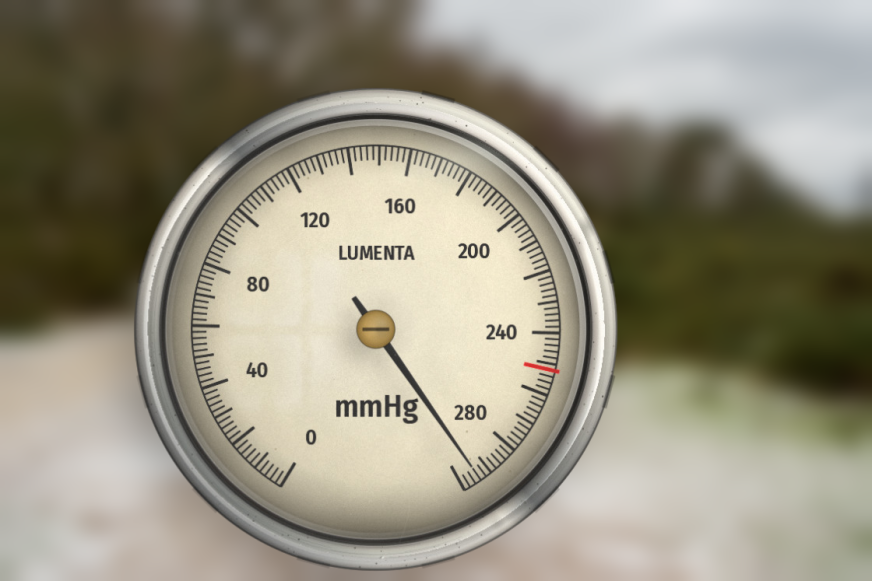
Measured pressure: 294 mmHg
